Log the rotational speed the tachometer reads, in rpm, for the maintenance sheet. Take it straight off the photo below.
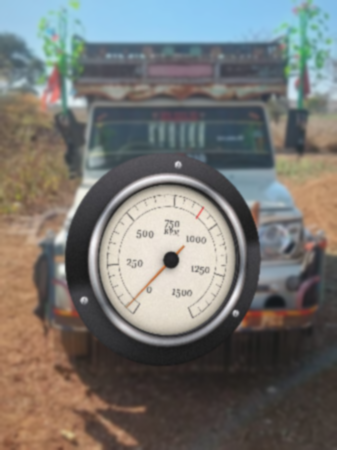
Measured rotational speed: 50 rpm
